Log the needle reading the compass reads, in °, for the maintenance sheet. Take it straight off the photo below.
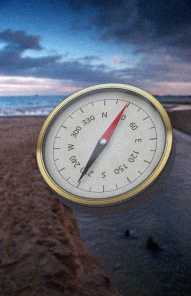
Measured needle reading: 30 °
